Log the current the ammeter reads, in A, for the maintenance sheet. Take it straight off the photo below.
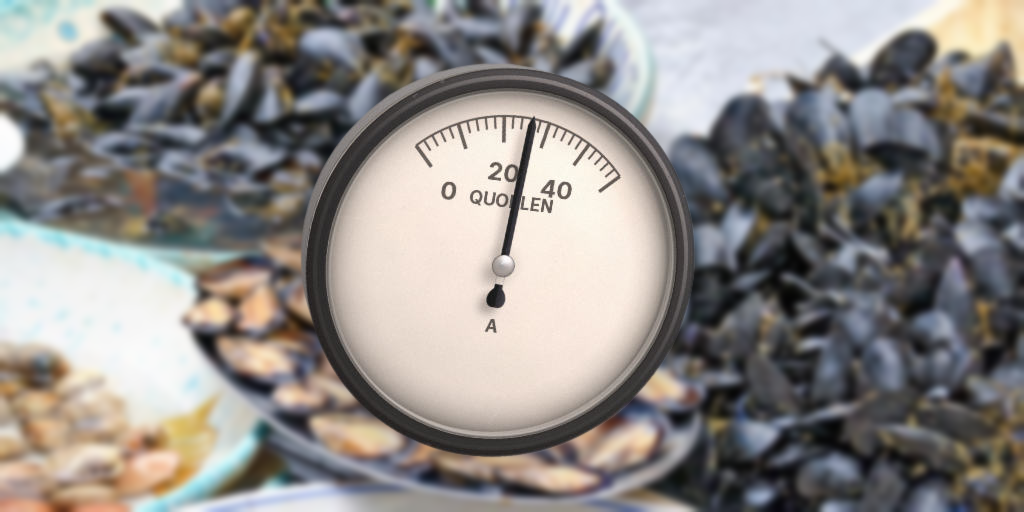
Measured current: 26 A
